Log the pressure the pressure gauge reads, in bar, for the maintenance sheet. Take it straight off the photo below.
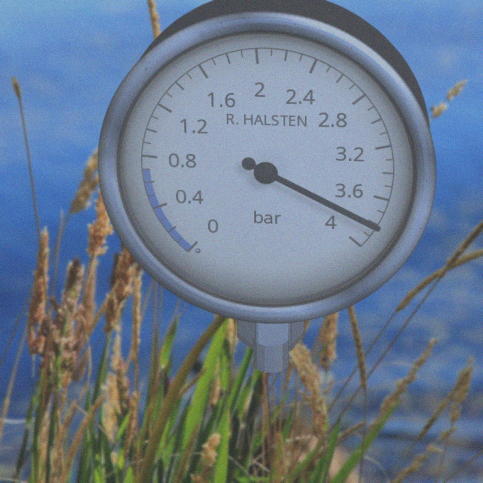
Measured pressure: 3.8 bar
